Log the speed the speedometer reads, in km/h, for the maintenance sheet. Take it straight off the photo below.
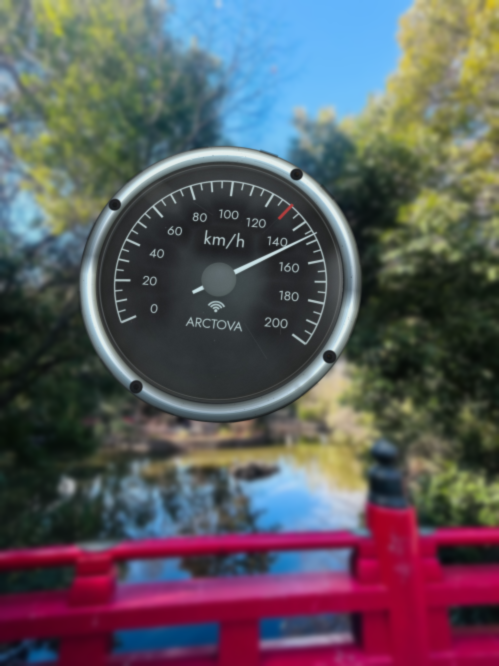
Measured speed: 147.5 km/h
